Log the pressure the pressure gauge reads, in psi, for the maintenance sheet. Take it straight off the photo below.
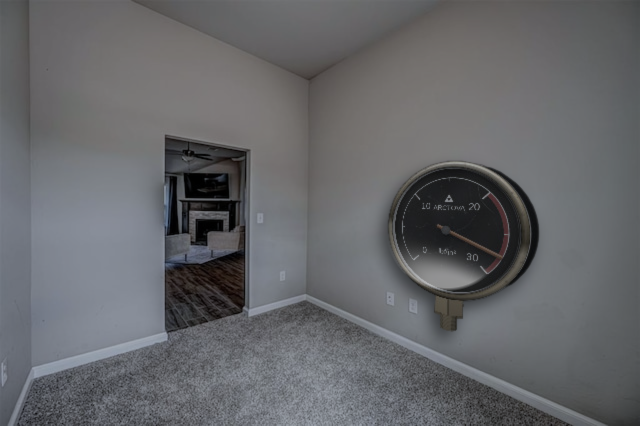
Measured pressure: 27.5 psi
